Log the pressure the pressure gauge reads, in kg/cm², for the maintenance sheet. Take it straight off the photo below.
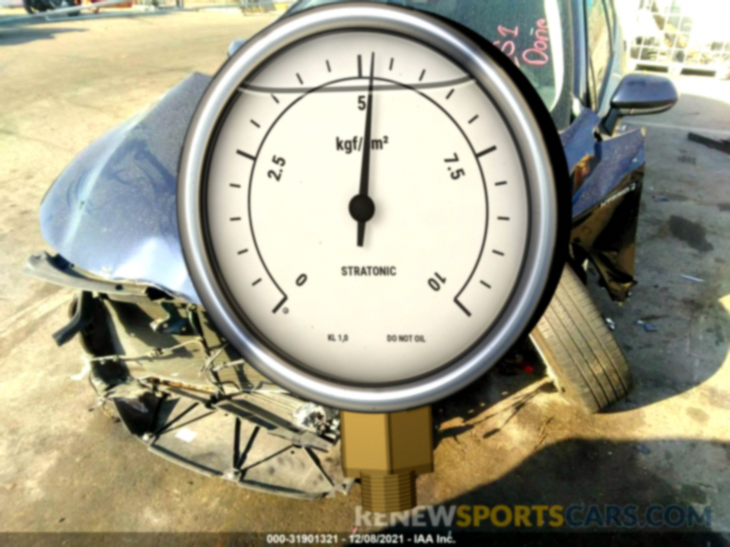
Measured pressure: 5.25 kg/cm²
